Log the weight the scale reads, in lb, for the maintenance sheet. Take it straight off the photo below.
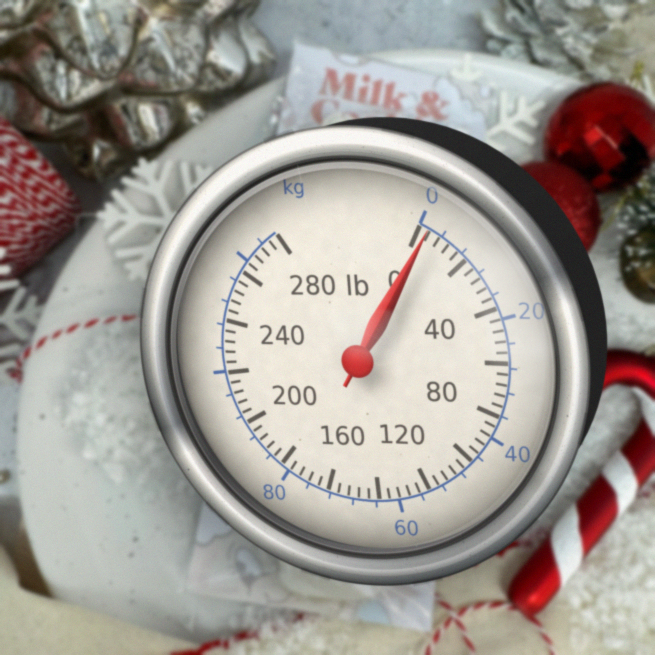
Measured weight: 4 lb
